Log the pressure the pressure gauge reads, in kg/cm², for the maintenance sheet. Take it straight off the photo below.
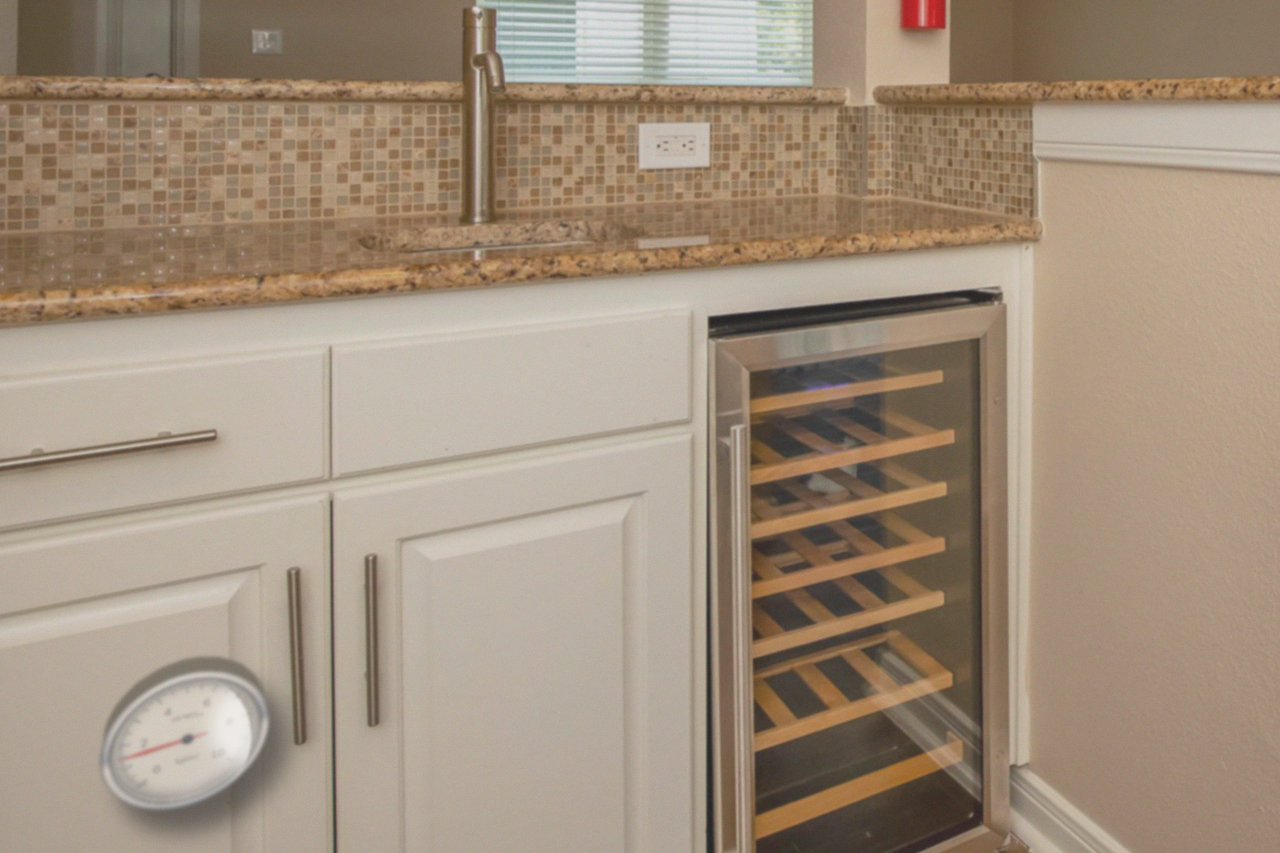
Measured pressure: 1.5 kg/cm²
